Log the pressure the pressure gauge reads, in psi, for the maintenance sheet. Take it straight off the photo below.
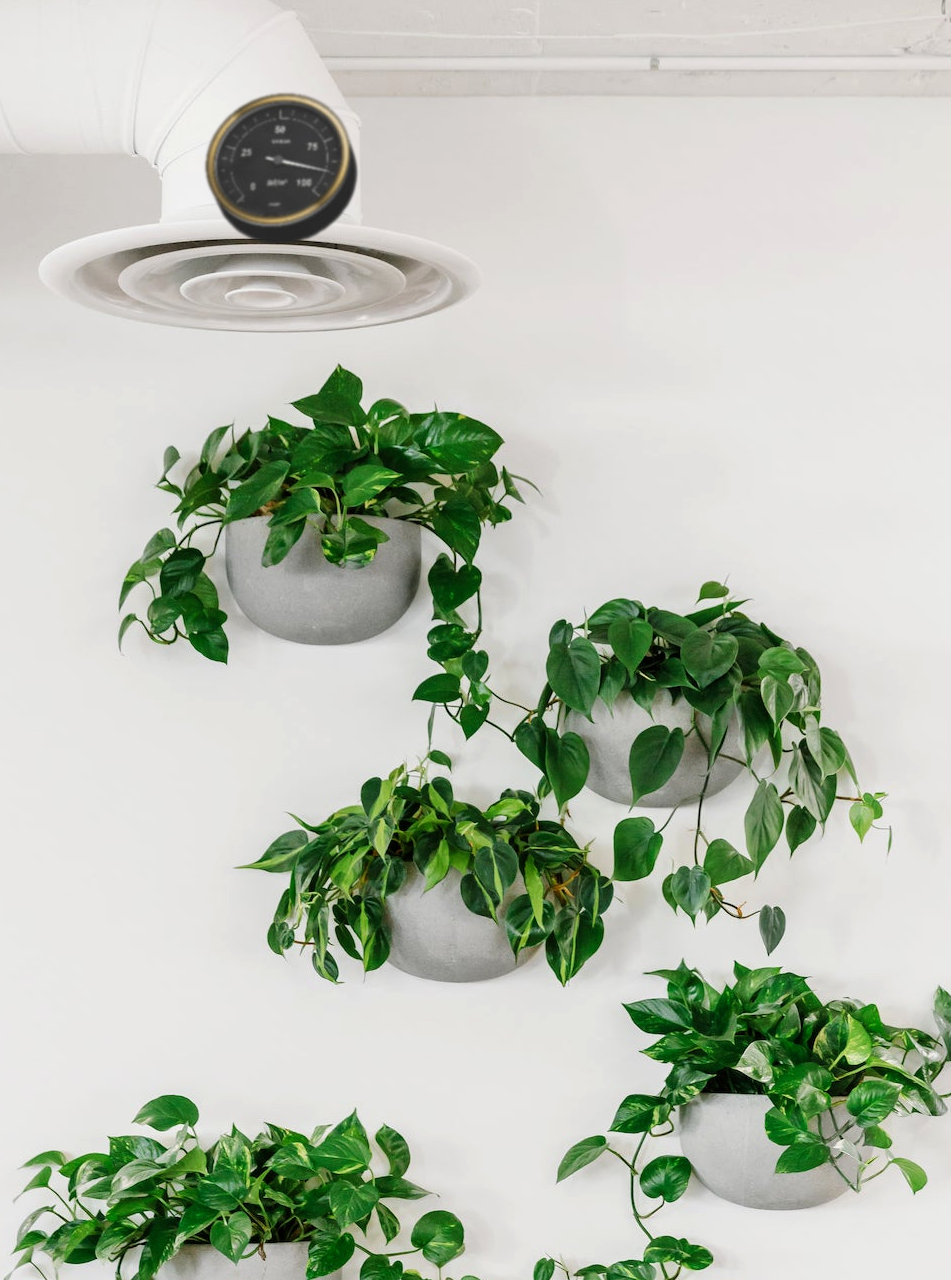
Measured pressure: 90 psi
